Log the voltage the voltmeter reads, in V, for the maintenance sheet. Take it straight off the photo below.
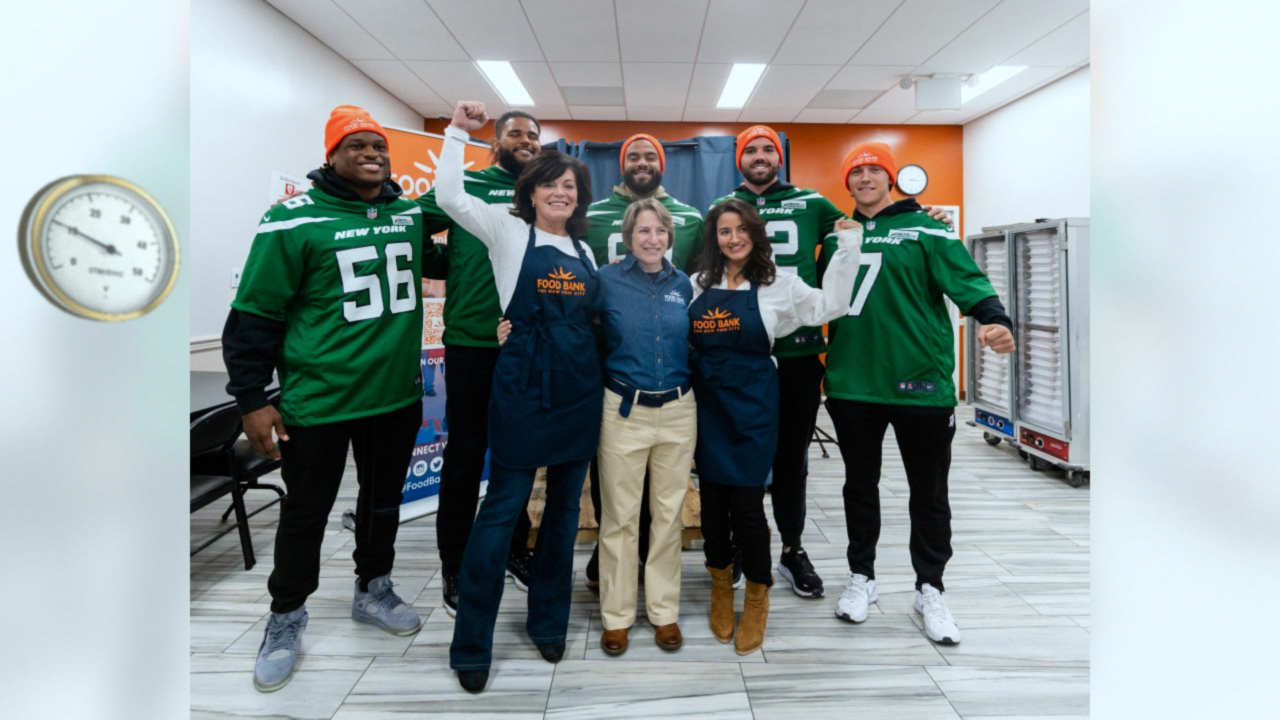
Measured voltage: 10 V
